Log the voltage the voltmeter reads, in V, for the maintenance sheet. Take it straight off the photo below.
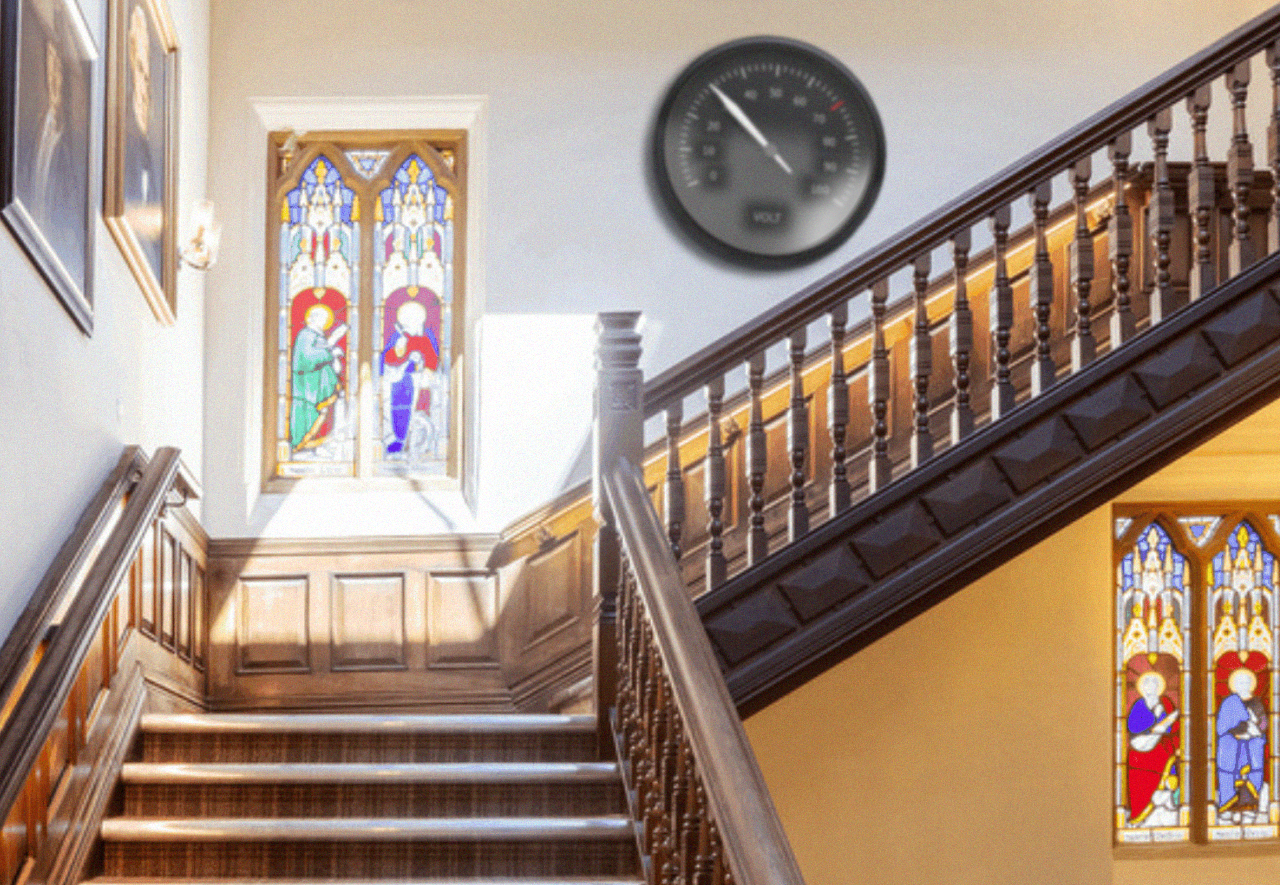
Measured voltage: 30 V
